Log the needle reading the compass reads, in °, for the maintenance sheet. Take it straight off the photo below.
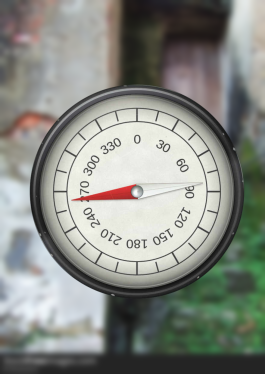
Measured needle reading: 262.5 °
